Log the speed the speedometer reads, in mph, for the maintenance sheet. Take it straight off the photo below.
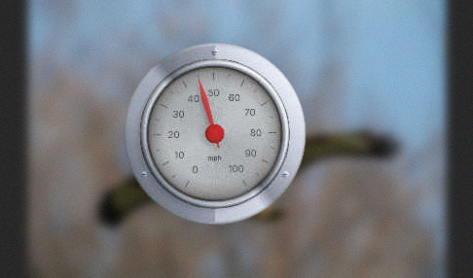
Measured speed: 45 mph
